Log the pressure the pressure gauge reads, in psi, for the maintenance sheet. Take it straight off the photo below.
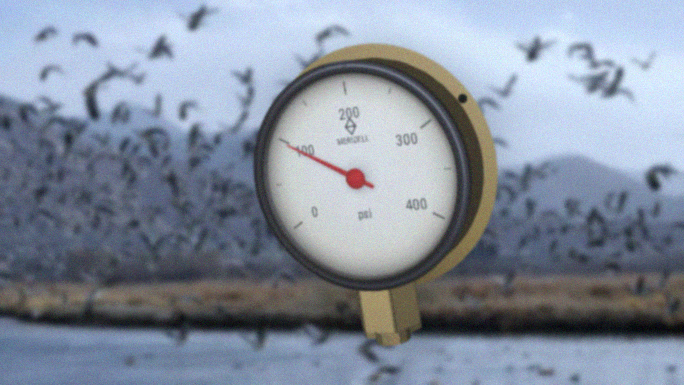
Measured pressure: 100 psi
